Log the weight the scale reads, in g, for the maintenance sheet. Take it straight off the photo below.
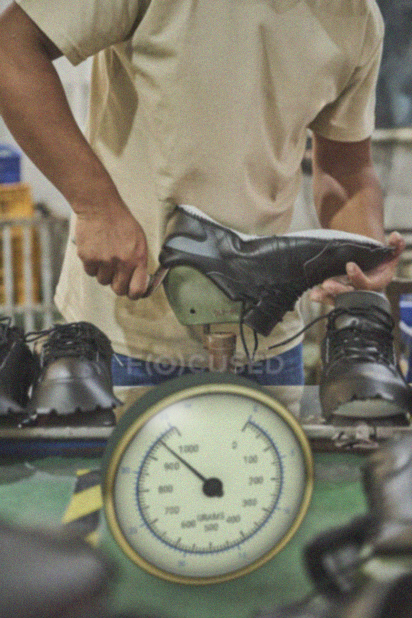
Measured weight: 950 g
